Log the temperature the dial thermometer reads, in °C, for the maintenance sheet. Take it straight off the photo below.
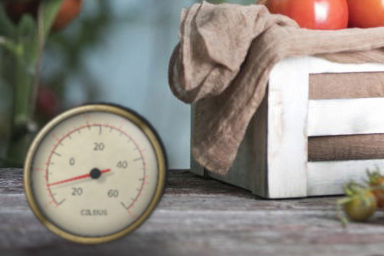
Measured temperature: -12 °C
